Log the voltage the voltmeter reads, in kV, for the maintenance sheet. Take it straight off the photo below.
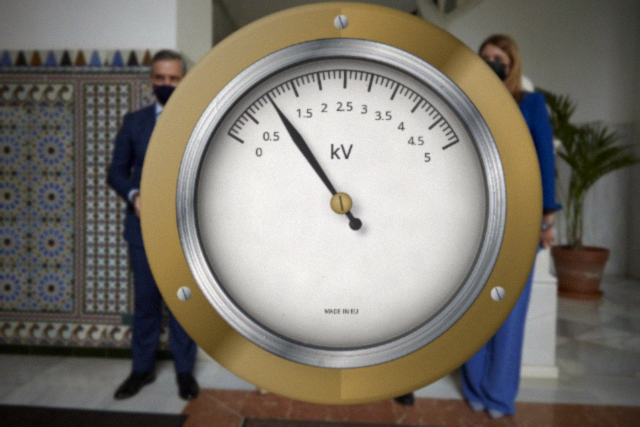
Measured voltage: 1 kV
